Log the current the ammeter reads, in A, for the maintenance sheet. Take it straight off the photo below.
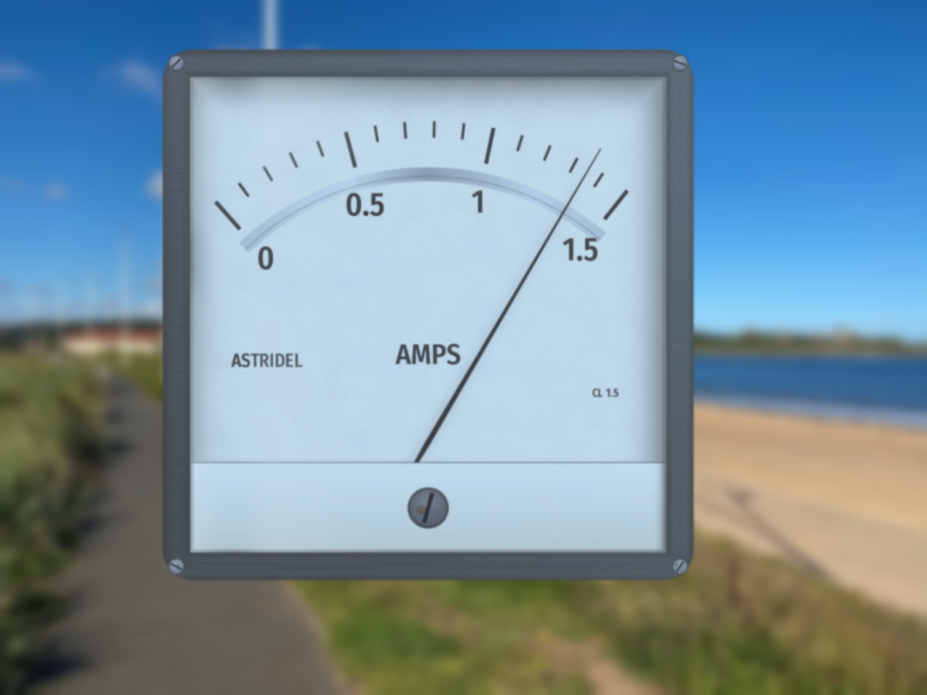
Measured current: 1.35 A
